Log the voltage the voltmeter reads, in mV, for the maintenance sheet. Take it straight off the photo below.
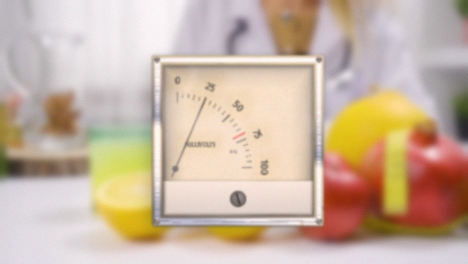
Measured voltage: 25 mV
